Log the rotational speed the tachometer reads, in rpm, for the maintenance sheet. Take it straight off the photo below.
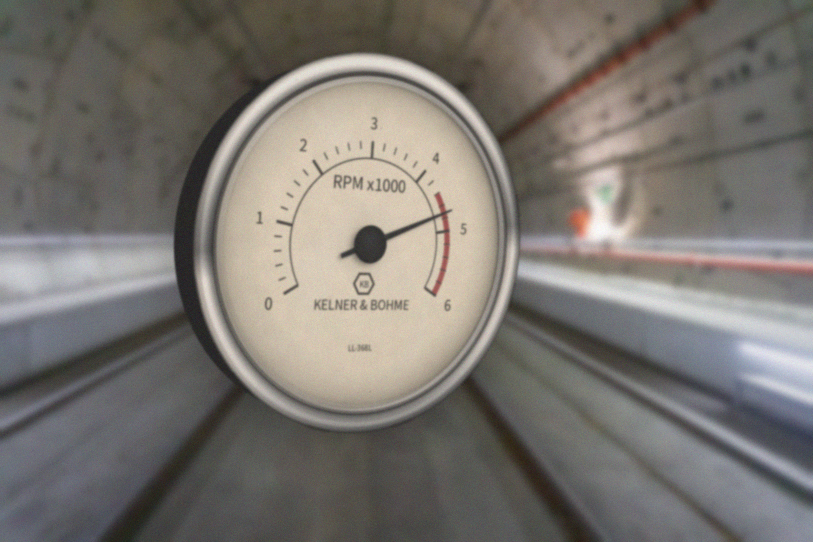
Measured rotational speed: 4700 rpm
